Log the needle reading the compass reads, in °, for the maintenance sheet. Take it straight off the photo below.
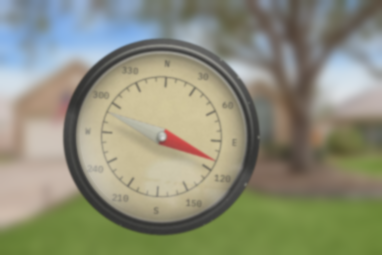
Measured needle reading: 110 °
